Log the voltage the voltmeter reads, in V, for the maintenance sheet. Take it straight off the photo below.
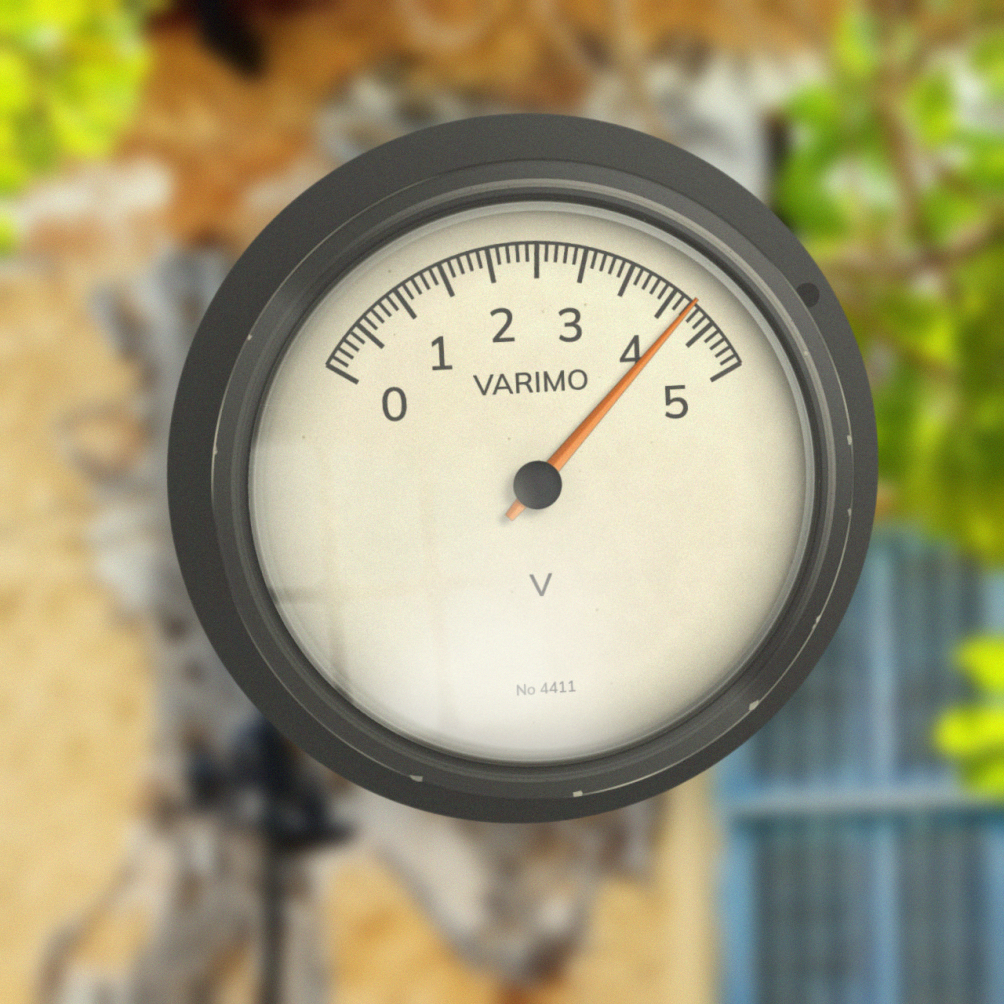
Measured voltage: 4.2 V
